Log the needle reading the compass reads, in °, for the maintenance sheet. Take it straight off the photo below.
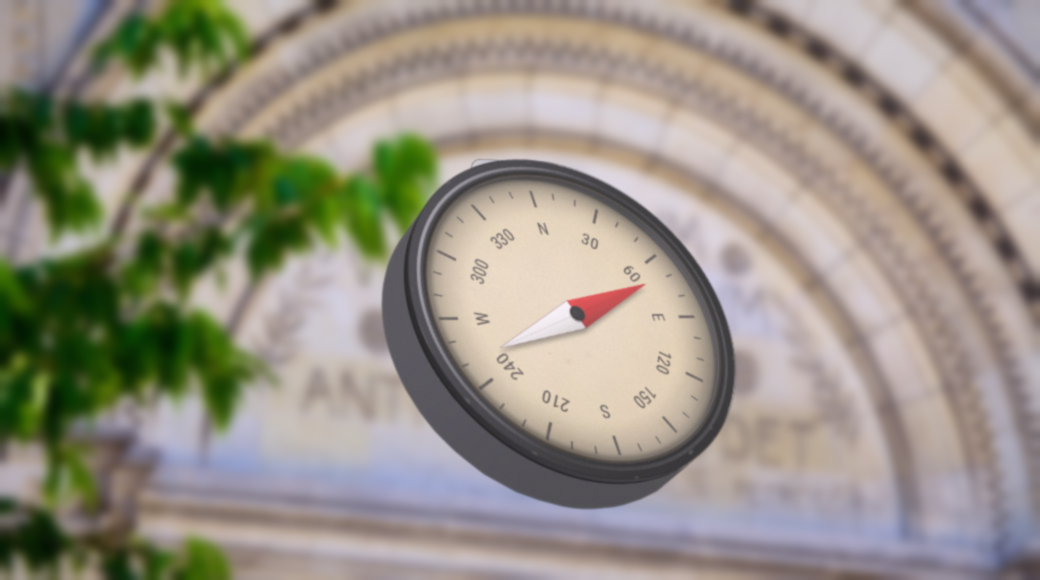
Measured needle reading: 70 °
